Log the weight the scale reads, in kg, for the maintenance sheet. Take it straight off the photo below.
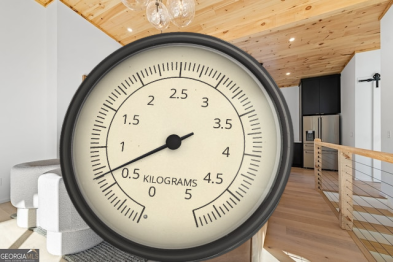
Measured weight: 0.65 kg
